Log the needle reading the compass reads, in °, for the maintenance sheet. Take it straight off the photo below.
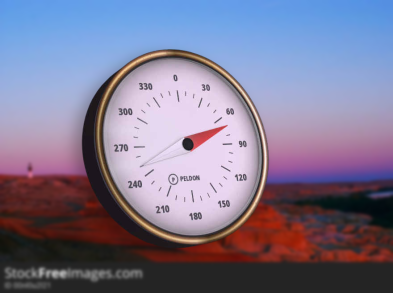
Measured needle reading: 70 °
